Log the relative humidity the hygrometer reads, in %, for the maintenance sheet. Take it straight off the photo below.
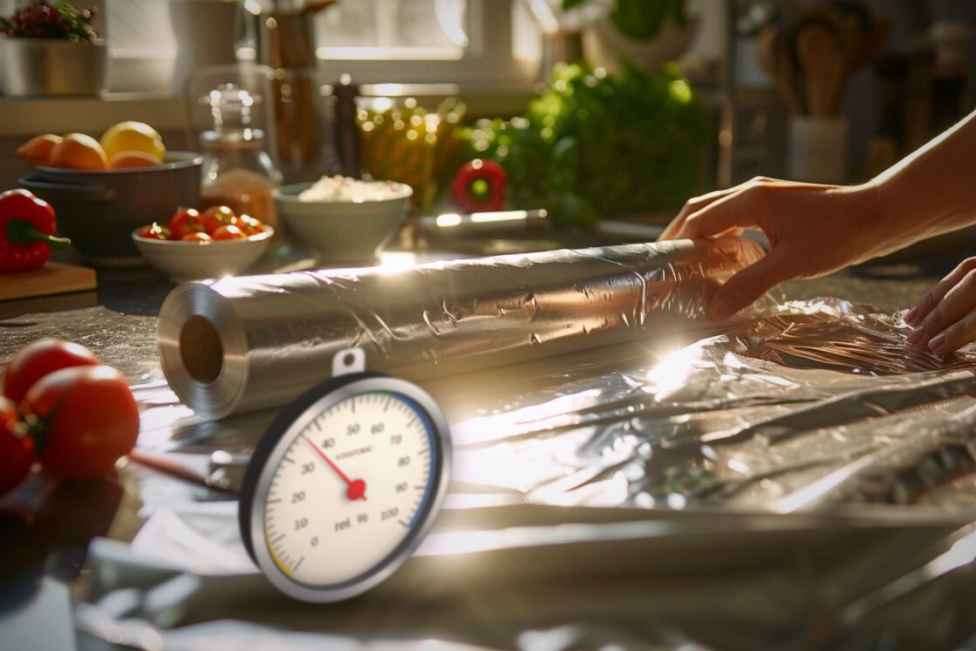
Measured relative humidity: 36 %
